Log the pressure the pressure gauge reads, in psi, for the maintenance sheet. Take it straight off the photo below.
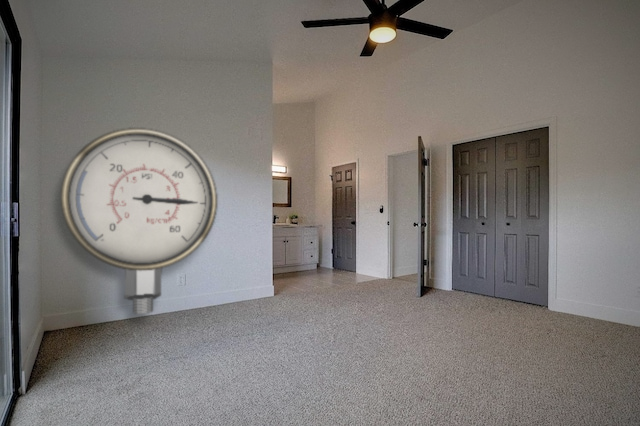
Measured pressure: 50 psi
